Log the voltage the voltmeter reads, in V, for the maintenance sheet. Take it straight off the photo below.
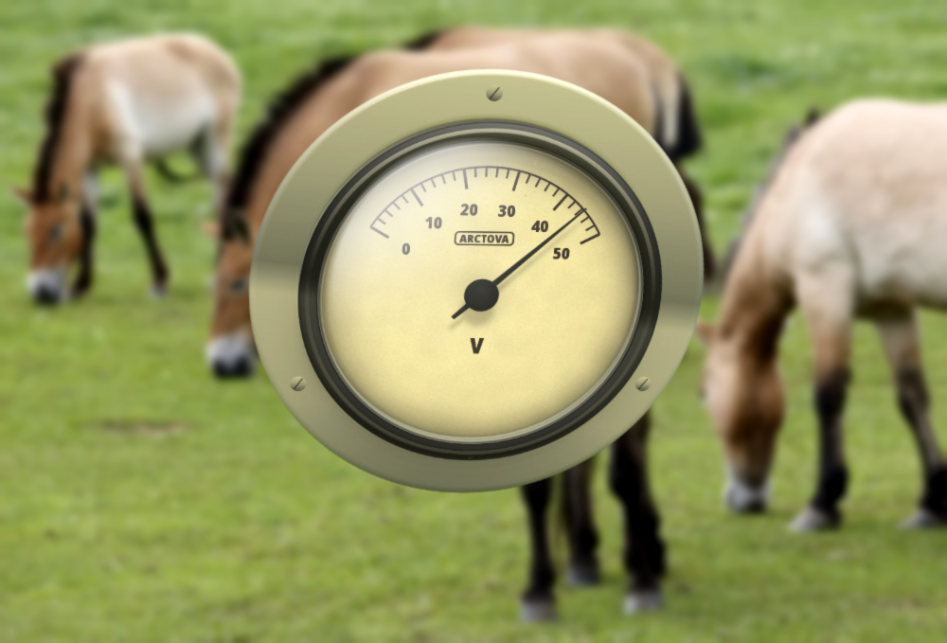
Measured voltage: 44 V
